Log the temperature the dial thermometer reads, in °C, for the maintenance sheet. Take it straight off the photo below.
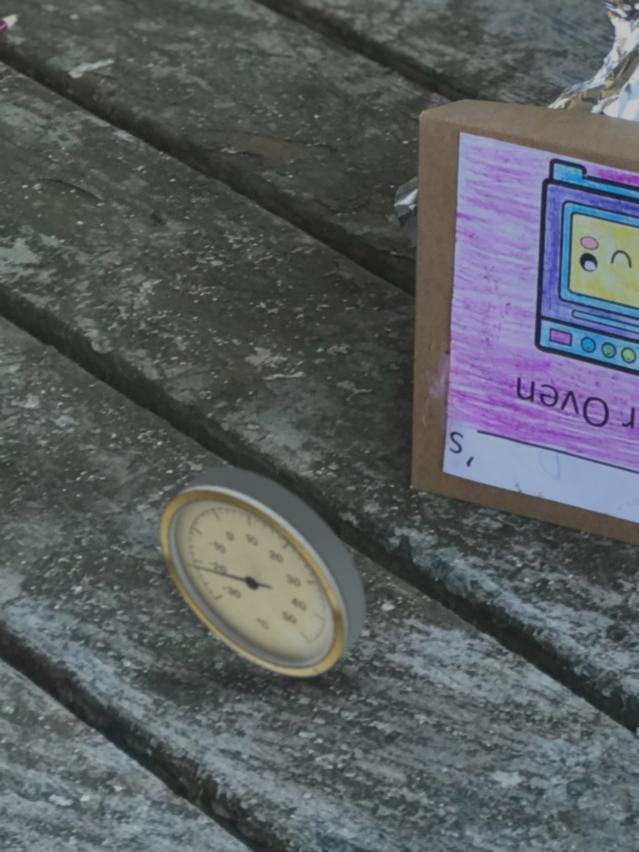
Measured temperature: -20 °C
